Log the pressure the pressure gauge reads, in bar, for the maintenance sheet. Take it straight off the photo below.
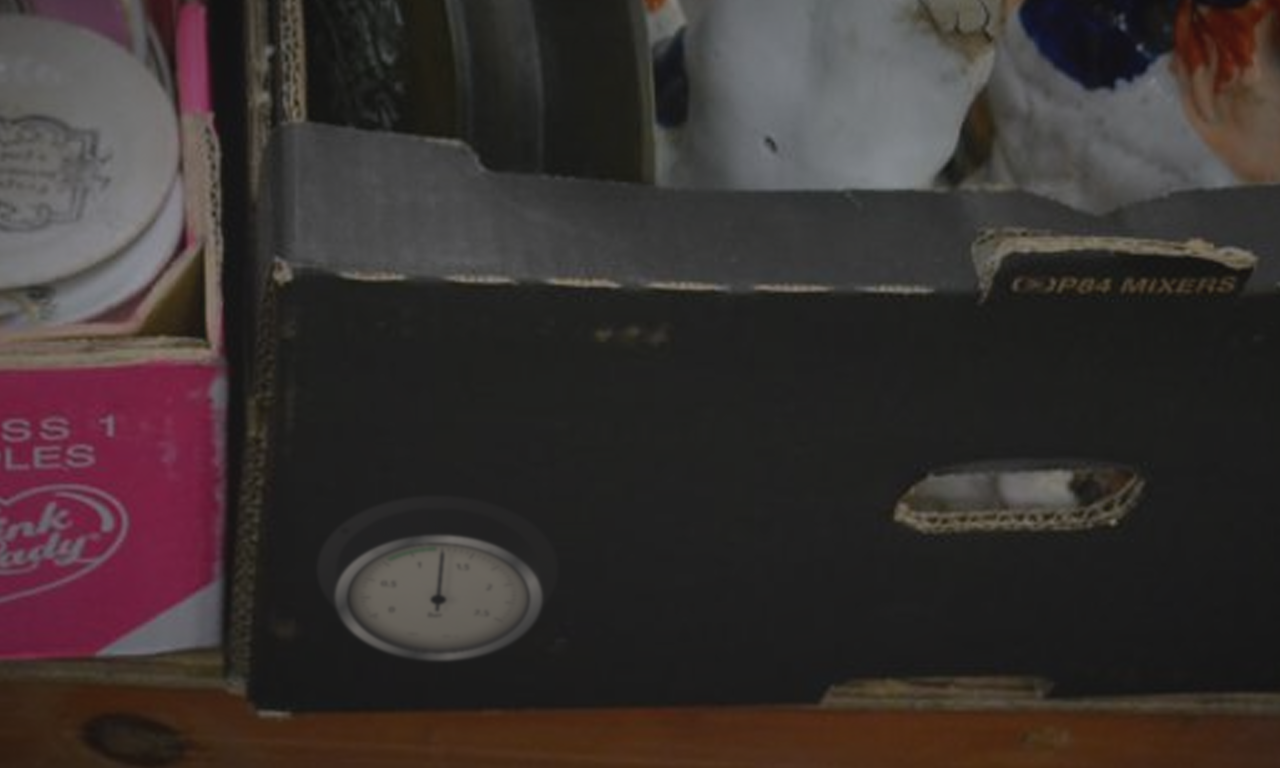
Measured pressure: 1.25 bar
